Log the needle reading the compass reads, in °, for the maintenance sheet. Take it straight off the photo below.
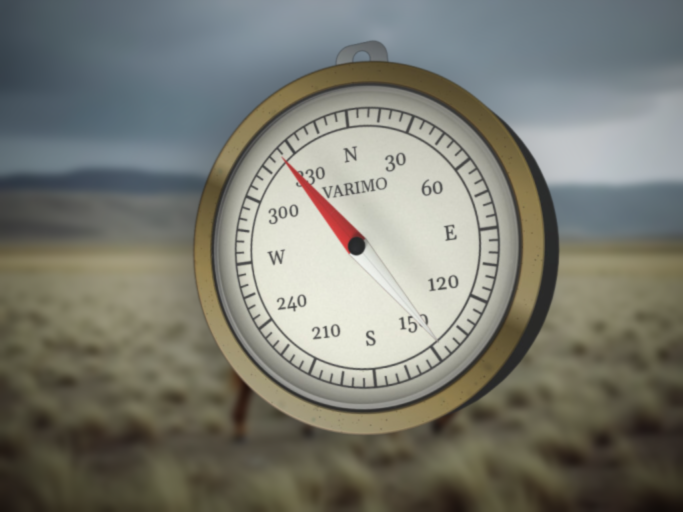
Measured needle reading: 325 °
